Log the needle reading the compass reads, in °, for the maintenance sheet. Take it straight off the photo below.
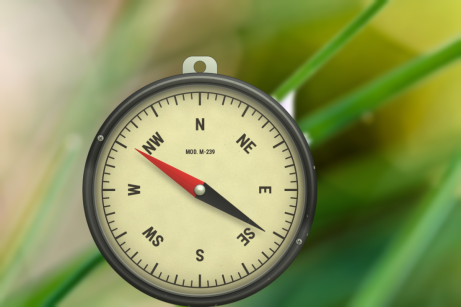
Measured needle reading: 302.5 °
